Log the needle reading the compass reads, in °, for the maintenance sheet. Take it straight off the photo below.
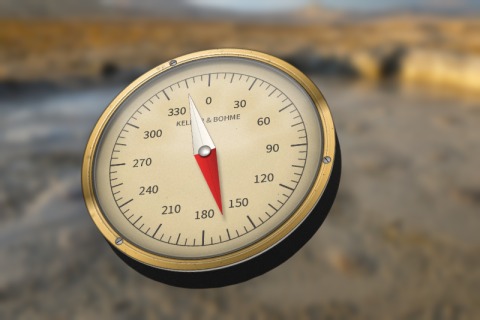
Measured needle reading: 165 °
